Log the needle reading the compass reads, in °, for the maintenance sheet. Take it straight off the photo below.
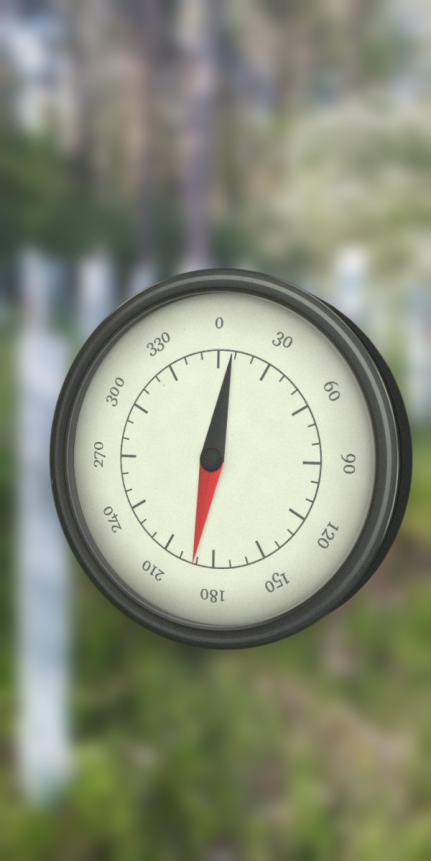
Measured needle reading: 190 °
